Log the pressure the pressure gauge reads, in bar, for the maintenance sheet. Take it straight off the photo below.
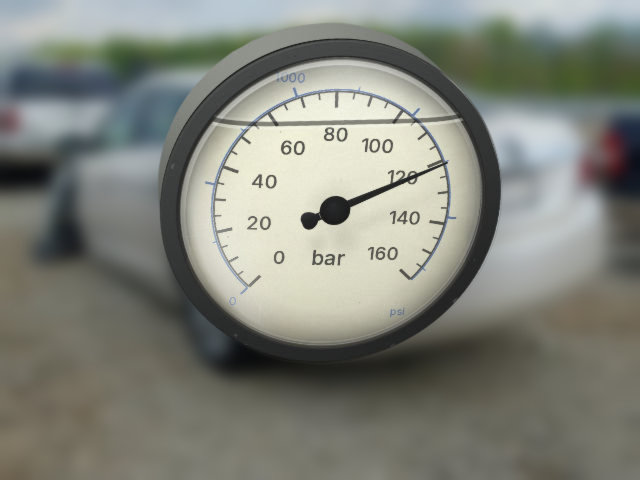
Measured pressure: 120 bar
